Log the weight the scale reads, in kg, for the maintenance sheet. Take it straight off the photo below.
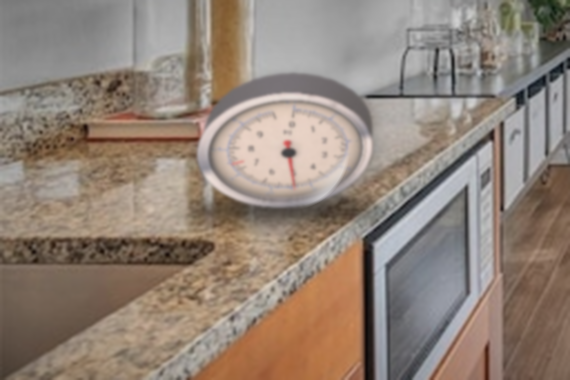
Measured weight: 5 kg
